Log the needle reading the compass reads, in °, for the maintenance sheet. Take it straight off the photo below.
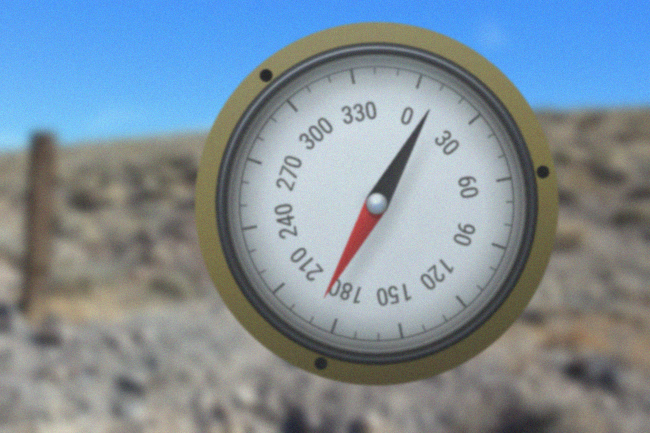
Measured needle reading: 190 °
